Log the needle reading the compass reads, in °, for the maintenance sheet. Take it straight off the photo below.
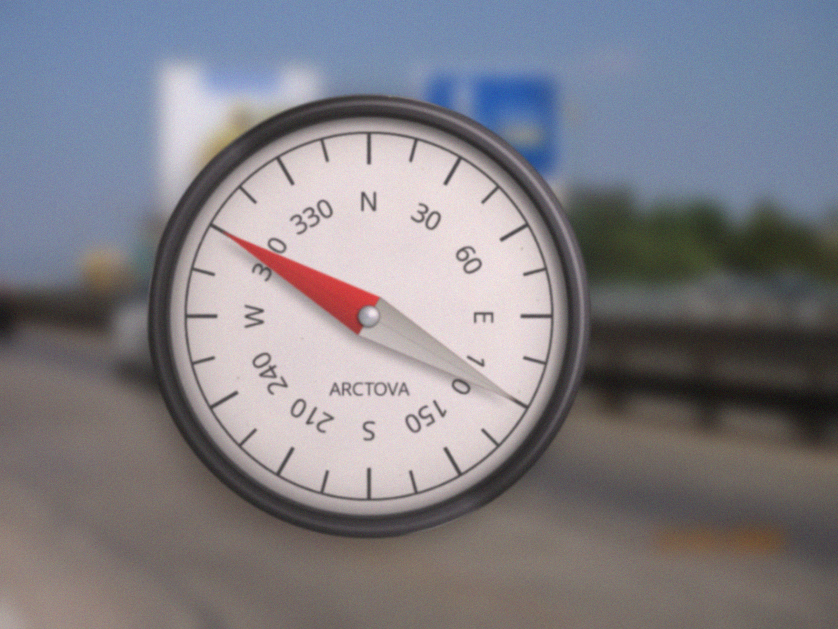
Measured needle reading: 300 °
